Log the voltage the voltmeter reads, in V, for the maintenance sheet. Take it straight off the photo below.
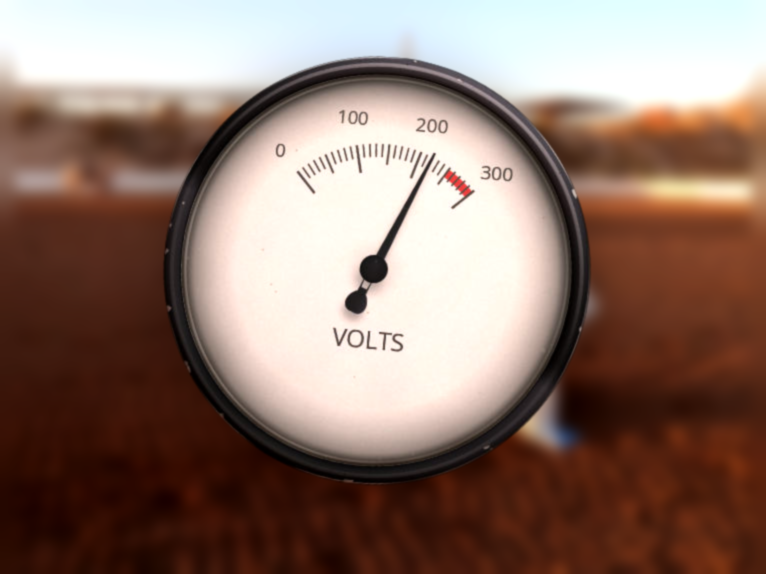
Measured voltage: 220 V
